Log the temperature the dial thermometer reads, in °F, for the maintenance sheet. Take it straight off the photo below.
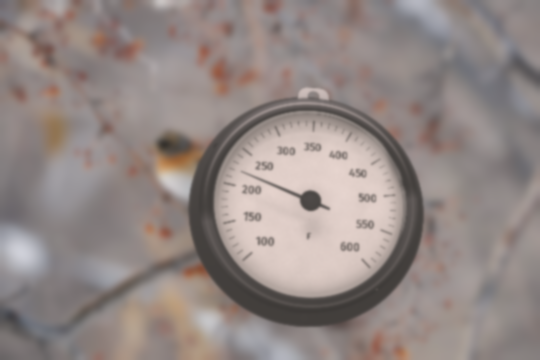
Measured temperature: 220 °F
